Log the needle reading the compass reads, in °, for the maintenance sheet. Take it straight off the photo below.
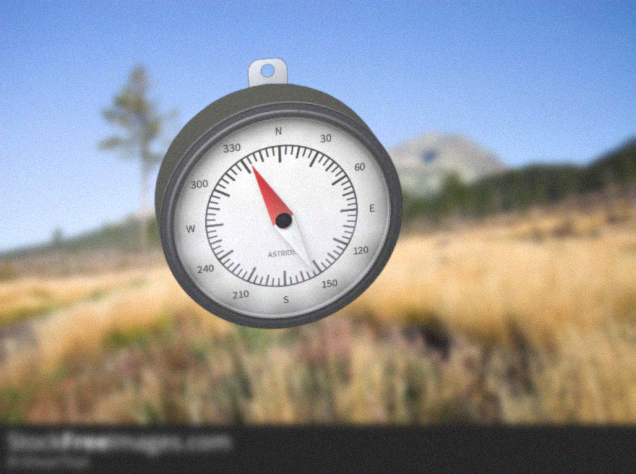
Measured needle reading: 335 °
